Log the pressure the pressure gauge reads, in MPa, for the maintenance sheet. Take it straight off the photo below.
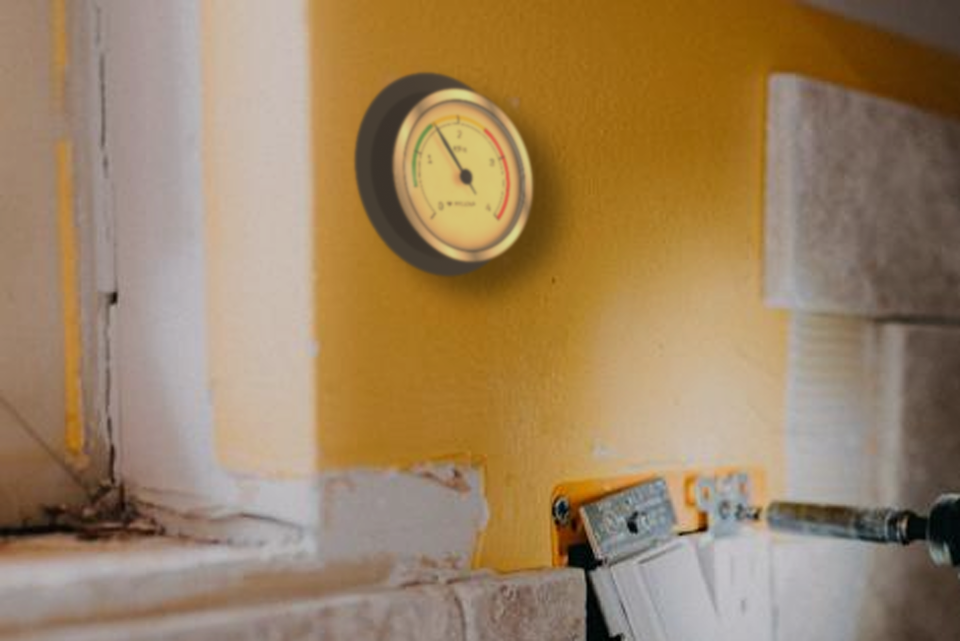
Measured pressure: 1.5 MPa
